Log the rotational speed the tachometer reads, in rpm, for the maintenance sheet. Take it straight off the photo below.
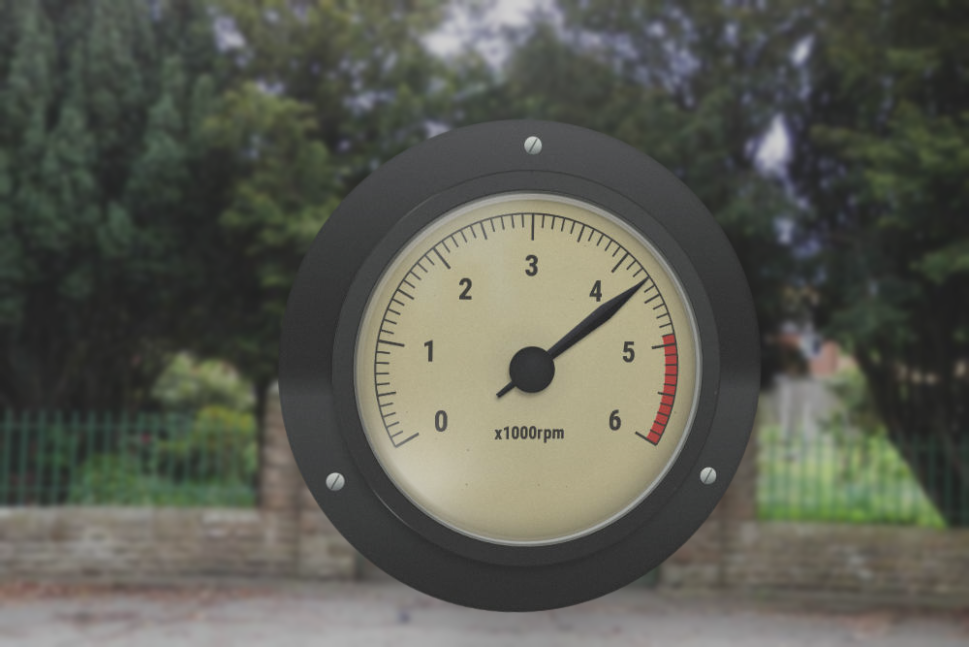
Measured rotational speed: 4300 rpm
